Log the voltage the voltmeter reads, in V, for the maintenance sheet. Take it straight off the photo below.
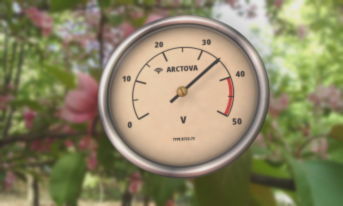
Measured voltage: 35 V
